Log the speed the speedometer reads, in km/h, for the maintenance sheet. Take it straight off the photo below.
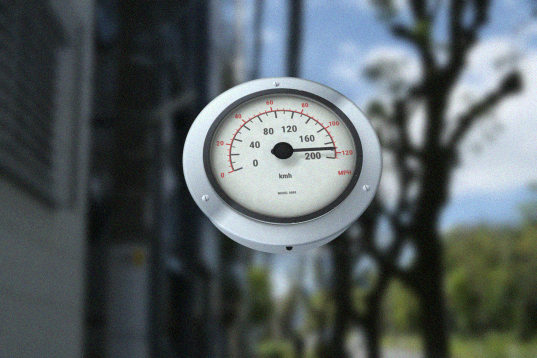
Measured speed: 190 km/h
